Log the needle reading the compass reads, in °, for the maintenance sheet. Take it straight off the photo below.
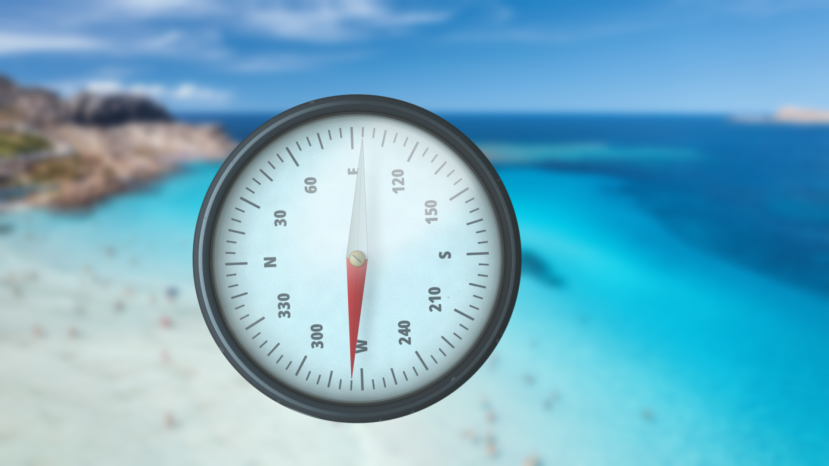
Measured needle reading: 275 °
